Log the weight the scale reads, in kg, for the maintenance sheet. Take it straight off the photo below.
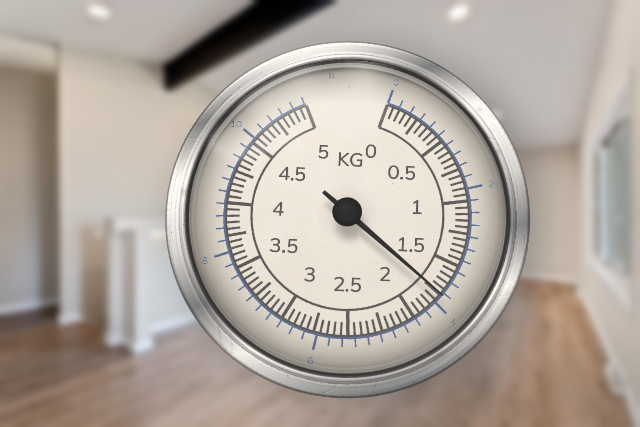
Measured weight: 1.75 kg
